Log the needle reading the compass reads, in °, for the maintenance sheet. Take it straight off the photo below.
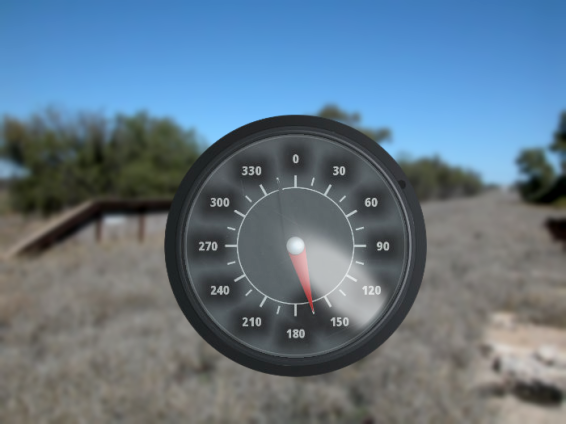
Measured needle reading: 165 °
